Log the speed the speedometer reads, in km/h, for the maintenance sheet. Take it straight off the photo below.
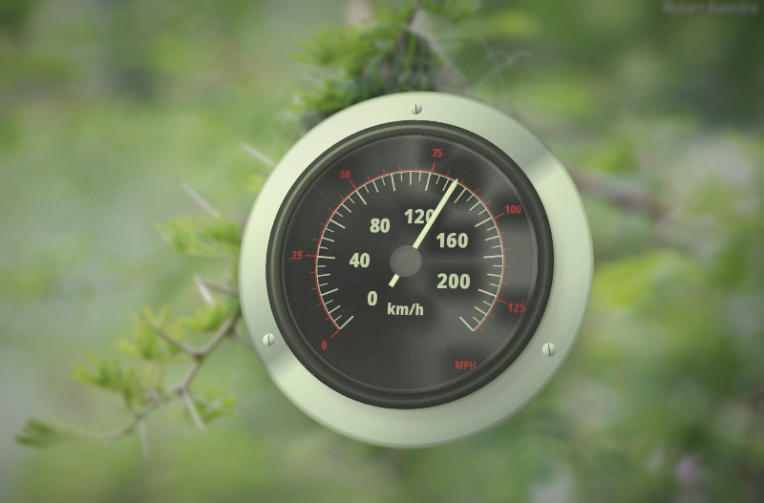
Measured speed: 135 km/h
